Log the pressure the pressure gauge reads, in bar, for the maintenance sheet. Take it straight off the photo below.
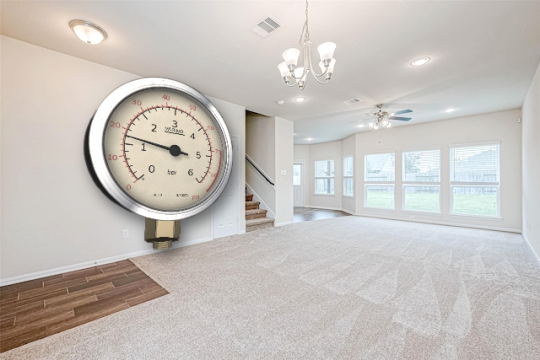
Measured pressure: 1.2 bar
